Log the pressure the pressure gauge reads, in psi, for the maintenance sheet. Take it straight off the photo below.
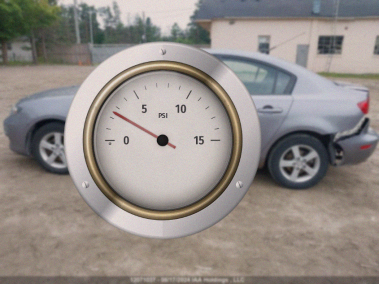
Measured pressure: 2.5 psi
